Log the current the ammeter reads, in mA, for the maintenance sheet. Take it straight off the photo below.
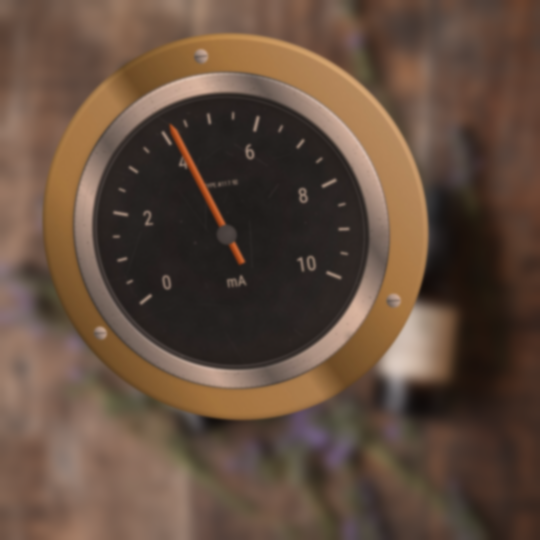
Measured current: 4.25 mA
